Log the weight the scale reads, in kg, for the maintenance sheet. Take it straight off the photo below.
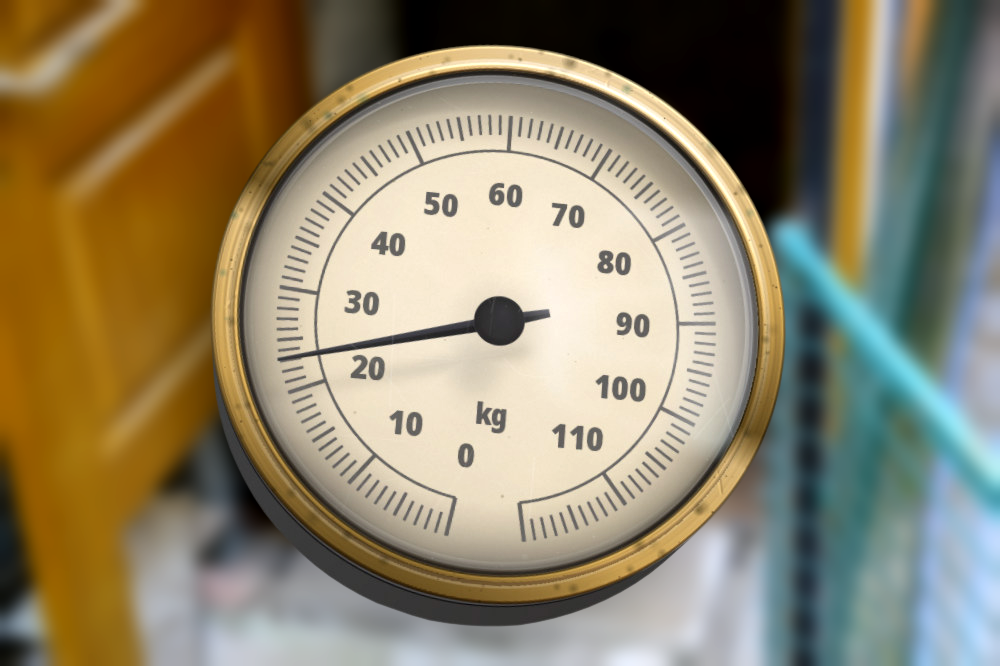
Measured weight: 23 kg
